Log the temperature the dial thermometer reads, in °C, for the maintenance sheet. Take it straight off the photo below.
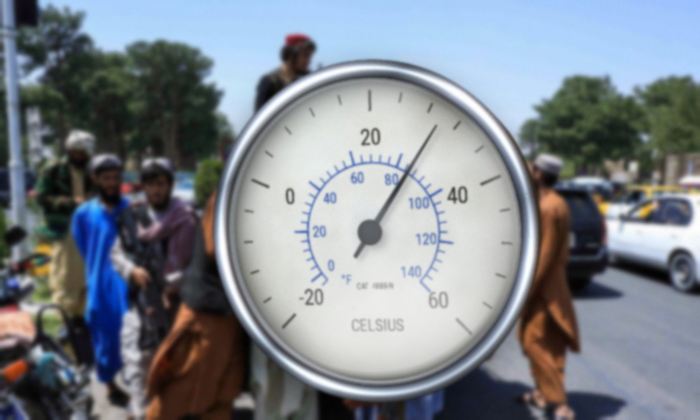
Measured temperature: 30 °C
